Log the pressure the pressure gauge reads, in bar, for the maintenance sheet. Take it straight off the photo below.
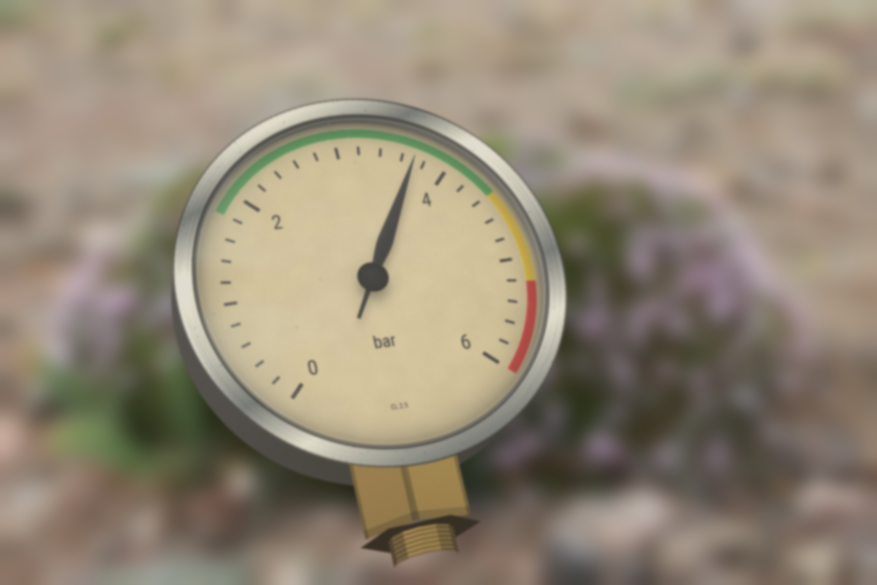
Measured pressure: 3.7 bar
